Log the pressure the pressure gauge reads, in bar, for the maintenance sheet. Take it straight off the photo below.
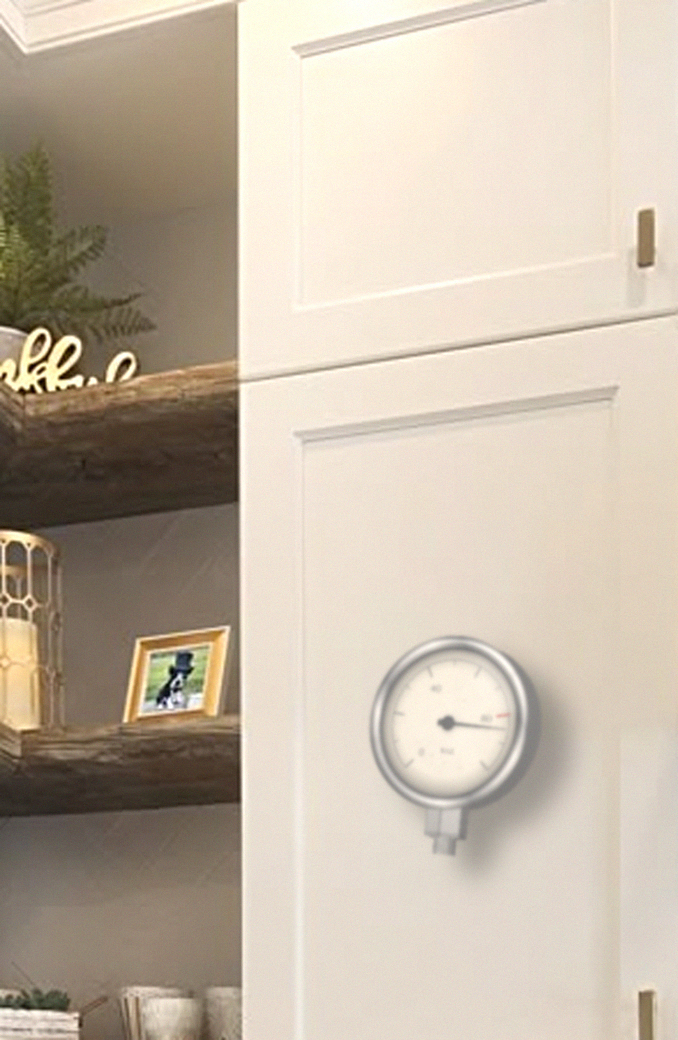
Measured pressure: 85 bar
